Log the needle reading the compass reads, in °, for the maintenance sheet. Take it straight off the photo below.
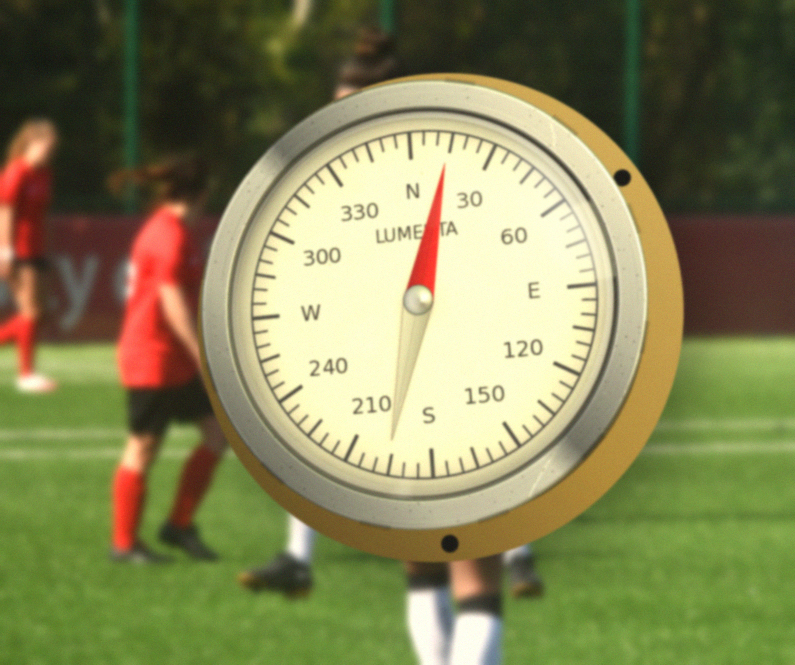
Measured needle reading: 15 °
